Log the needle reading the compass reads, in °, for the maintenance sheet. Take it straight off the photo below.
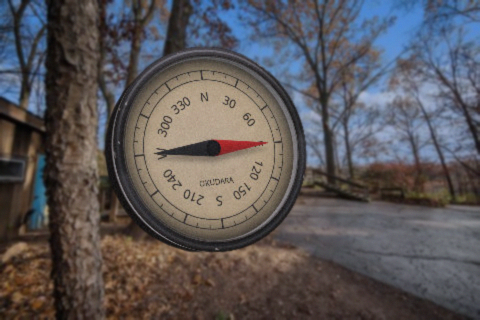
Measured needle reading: 90 °
